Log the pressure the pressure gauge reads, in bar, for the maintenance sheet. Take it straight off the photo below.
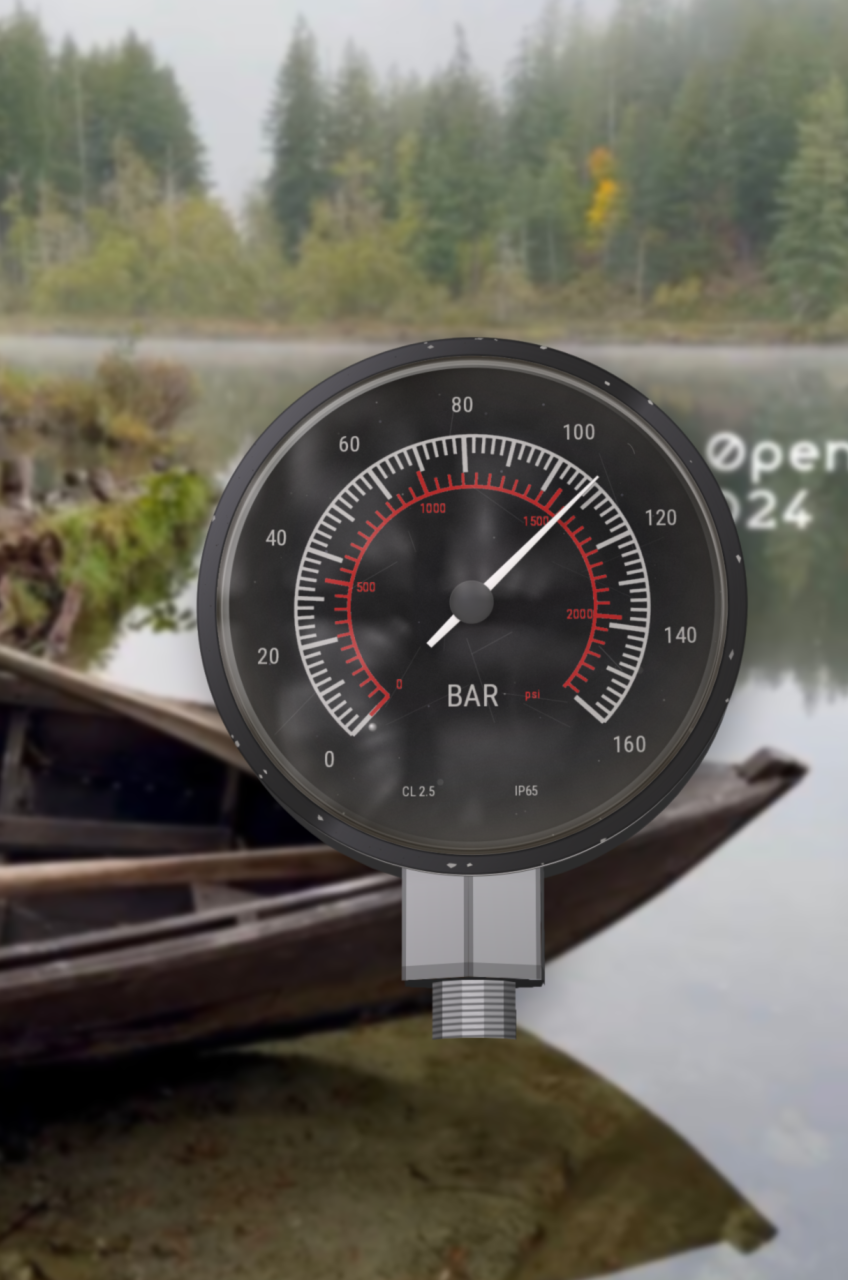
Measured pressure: 108 bar
